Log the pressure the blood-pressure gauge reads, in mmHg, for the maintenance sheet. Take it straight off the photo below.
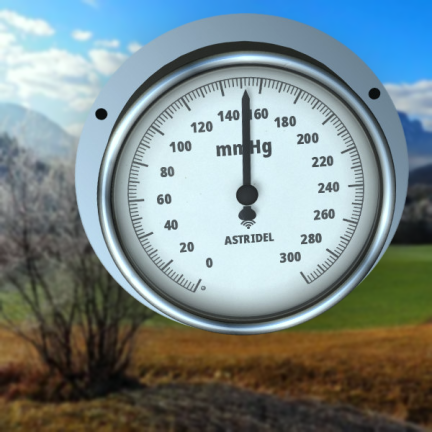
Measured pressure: 152 mmHg
